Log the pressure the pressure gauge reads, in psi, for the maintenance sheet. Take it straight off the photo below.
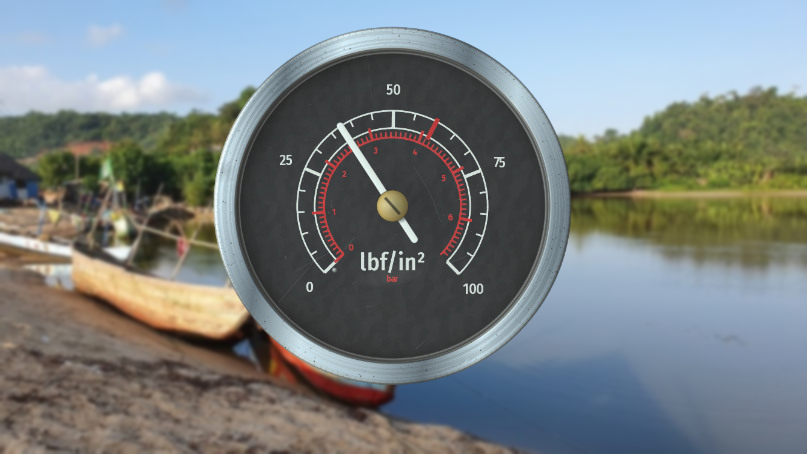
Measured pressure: 37.5 psi
